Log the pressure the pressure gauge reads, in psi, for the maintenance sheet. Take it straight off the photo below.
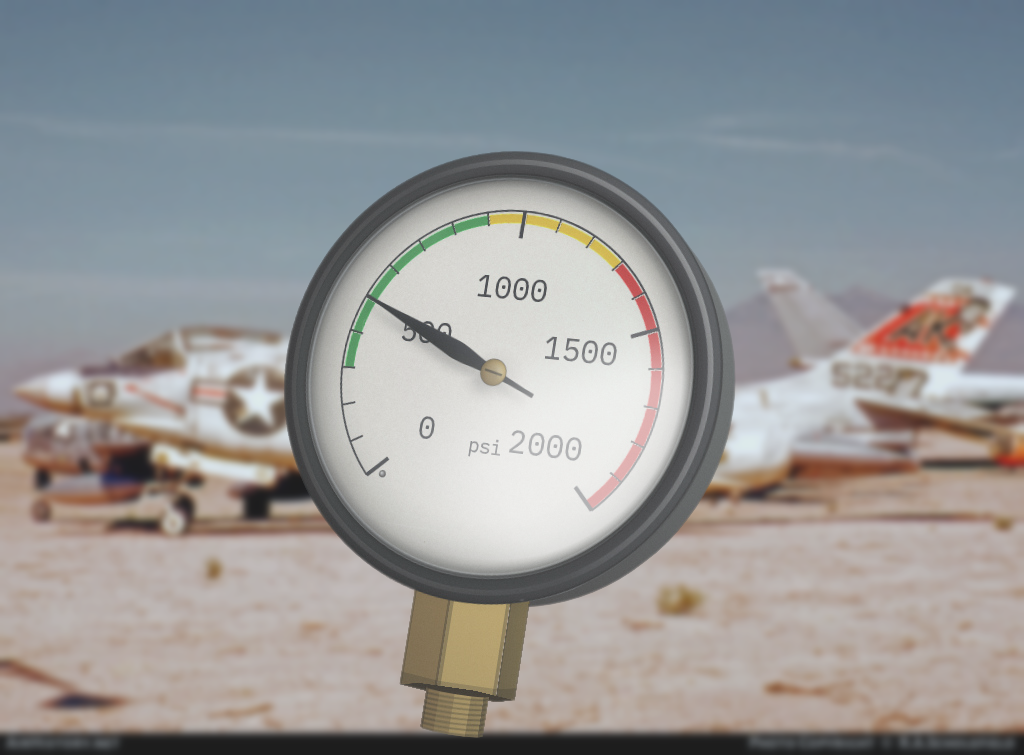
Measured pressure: 500 psi
